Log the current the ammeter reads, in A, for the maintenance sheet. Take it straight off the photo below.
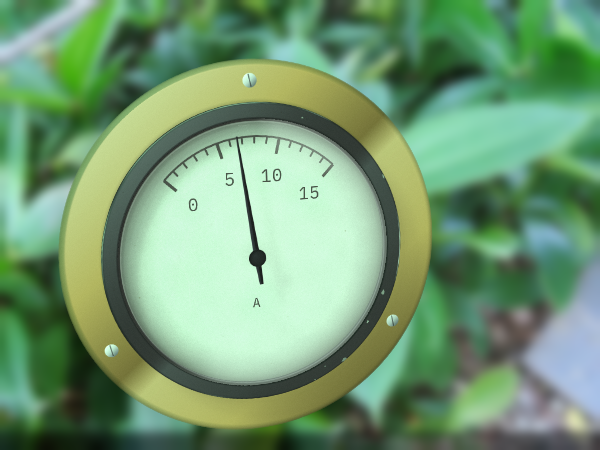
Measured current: 6.5 A
